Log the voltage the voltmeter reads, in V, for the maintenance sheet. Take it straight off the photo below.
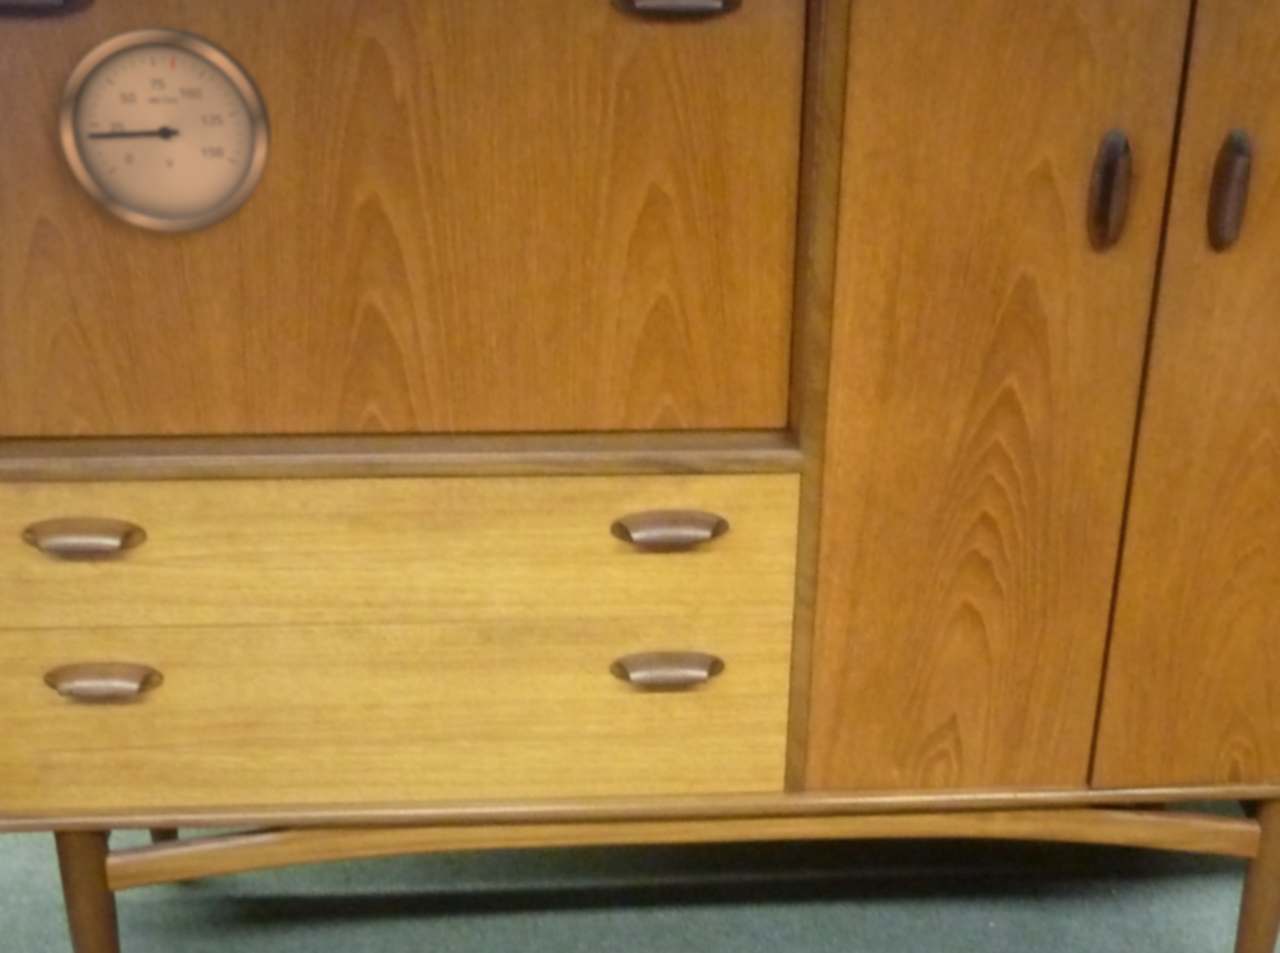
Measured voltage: 20 V
